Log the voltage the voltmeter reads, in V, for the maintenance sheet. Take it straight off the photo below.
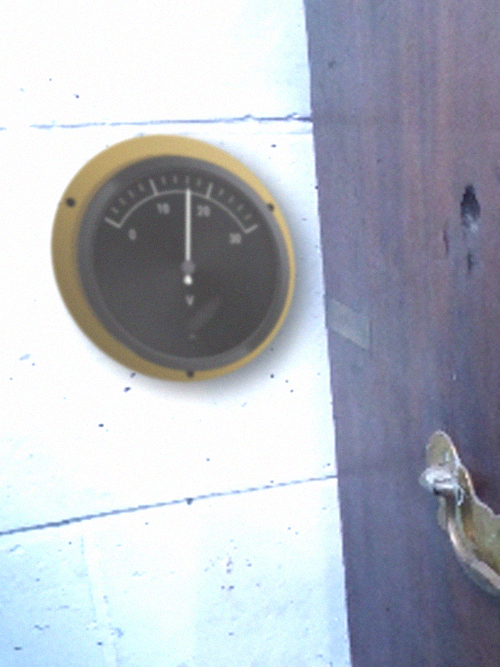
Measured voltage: 16 V
